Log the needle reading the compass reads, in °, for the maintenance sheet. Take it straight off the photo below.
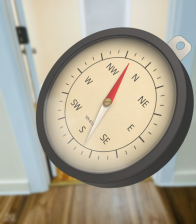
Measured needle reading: 340 °
